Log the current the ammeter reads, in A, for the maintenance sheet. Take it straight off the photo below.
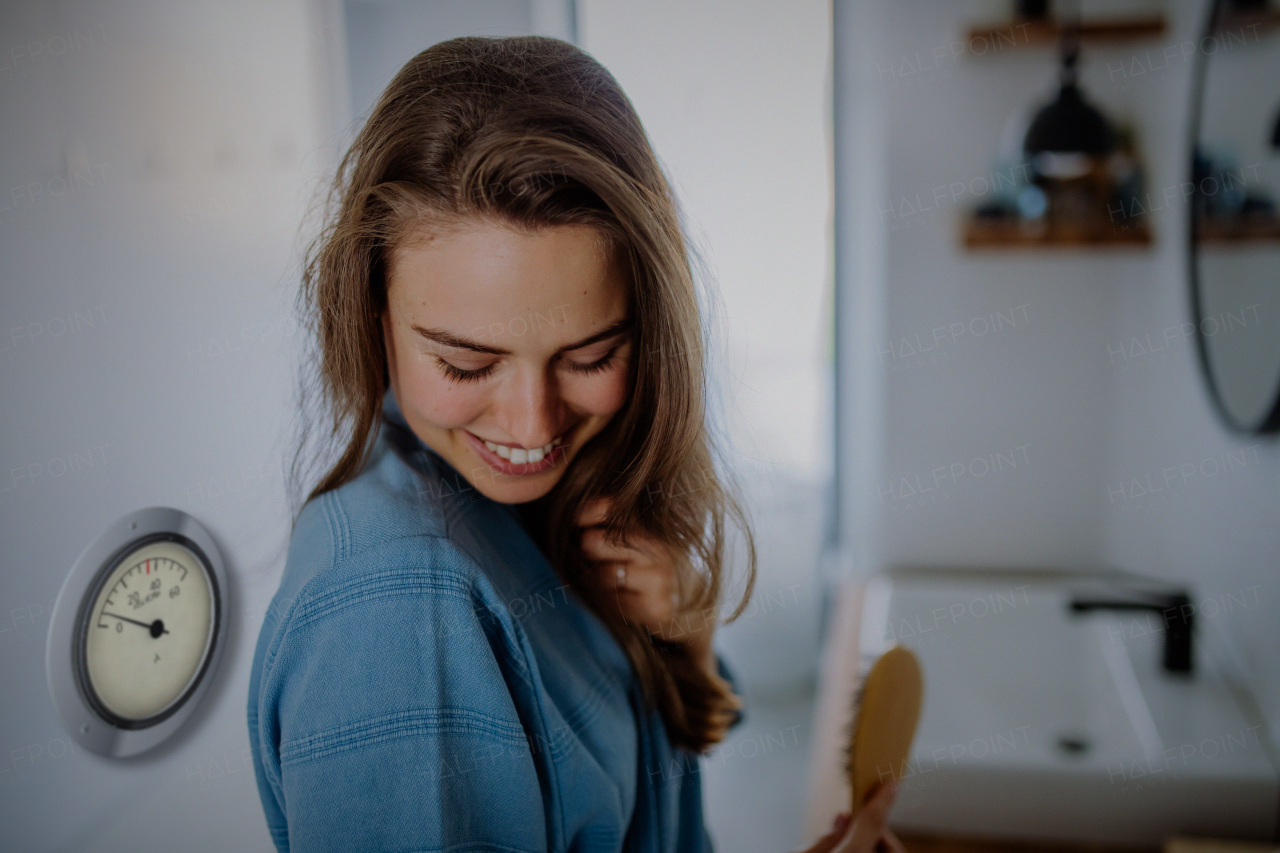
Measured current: 5 A
